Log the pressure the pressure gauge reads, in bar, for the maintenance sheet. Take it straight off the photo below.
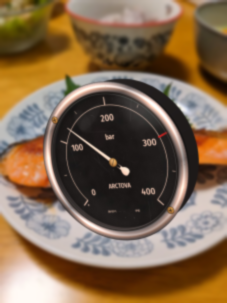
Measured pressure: 125 bar
